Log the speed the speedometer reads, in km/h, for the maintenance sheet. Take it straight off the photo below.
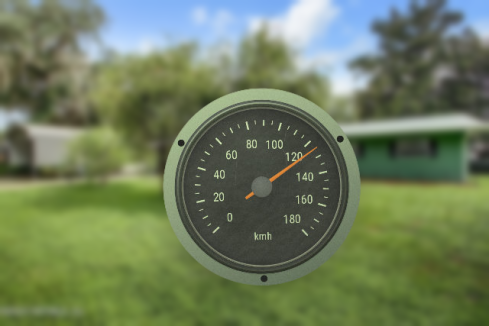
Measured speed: 125 km/h
